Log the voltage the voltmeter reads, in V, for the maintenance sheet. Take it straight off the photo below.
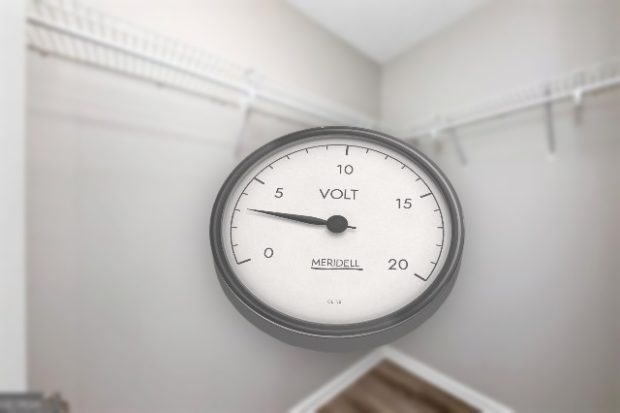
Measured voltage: 3 V
